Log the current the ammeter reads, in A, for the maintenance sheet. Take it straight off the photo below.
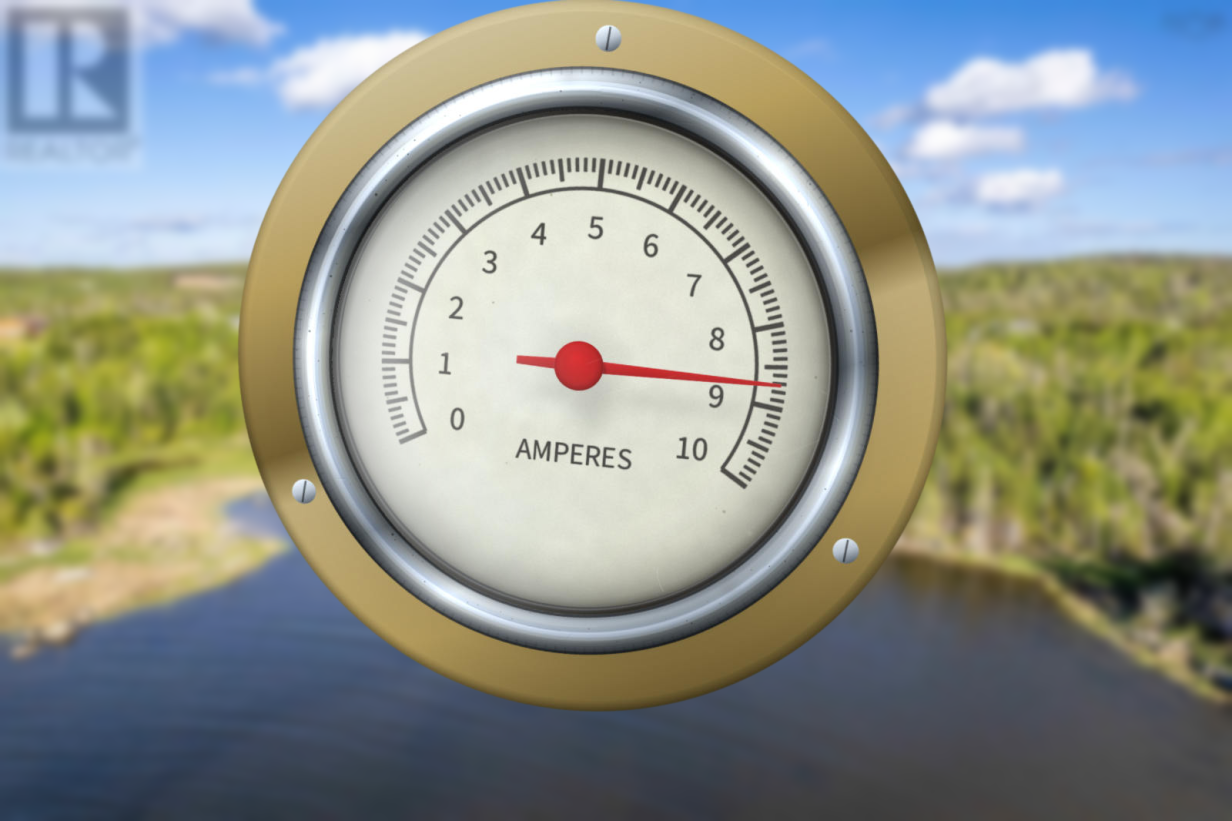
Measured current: 8.7 A
